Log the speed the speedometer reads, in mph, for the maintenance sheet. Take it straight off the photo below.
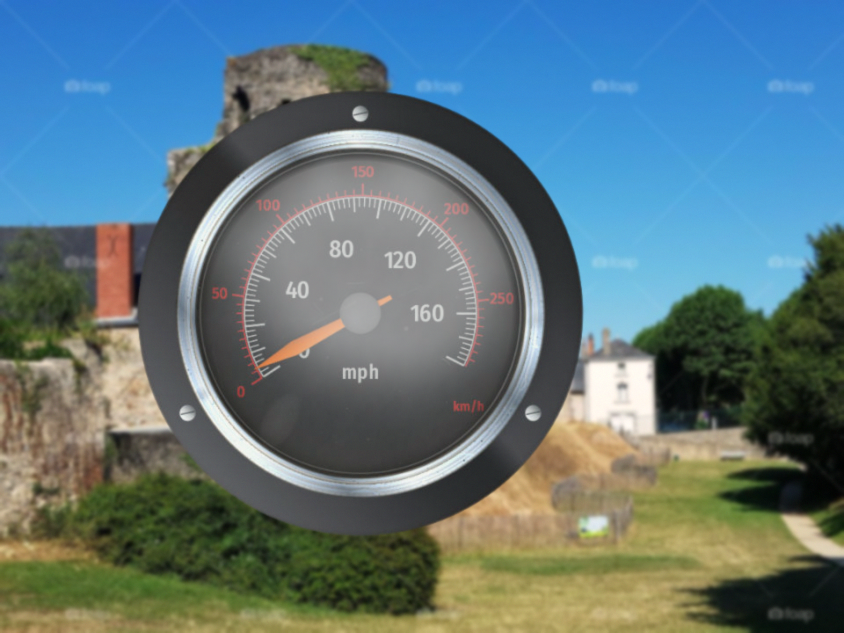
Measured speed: 4 mph
